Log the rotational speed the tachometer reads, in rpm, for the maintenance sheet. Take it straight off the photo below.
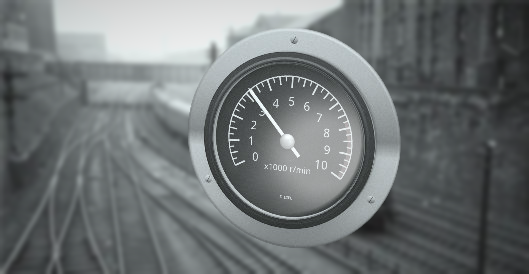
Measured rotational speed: 3250 rpm
